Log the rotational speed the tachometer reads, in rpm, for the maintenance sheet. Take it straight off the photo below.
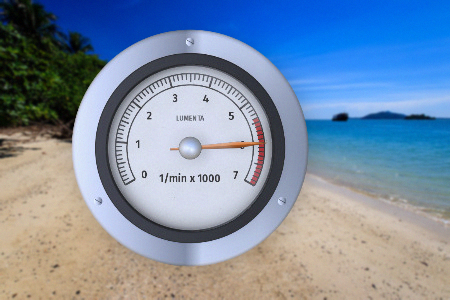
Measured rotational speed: 6000 rpm
